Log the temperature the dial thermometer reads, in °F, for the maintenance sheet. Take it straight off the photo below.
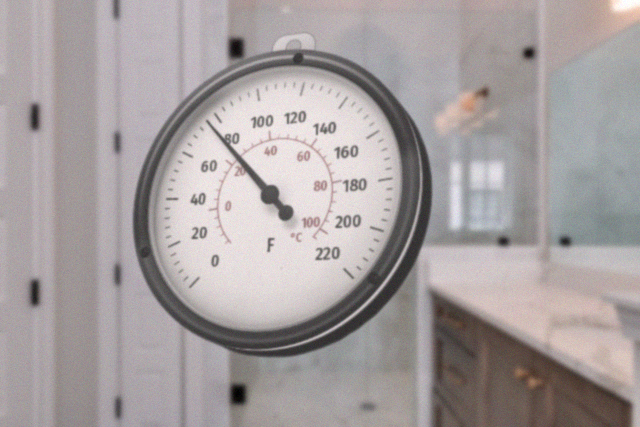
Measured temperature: 76 °F
